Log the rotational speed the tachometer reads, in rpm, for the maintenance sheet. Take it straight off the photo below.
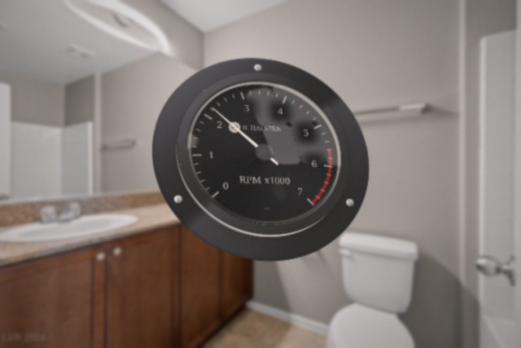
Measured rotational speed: 2200 rpm
